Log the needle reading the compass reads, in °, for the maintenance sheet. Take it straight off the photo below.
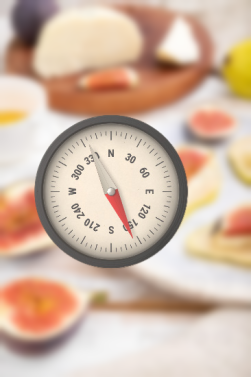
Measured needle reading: 155 °
